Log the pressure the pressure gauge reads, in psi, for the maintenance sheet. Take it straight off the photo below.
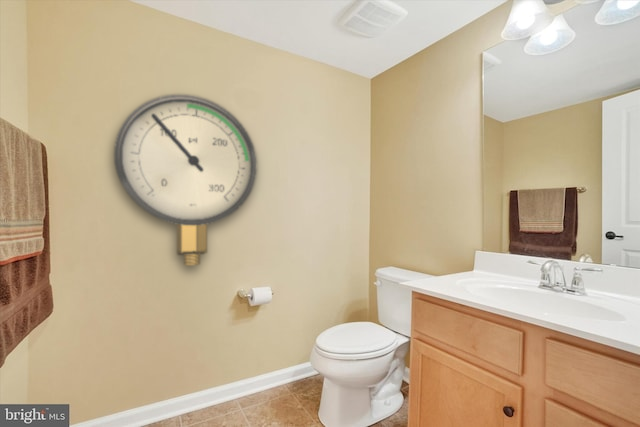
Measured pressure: 100 psi
